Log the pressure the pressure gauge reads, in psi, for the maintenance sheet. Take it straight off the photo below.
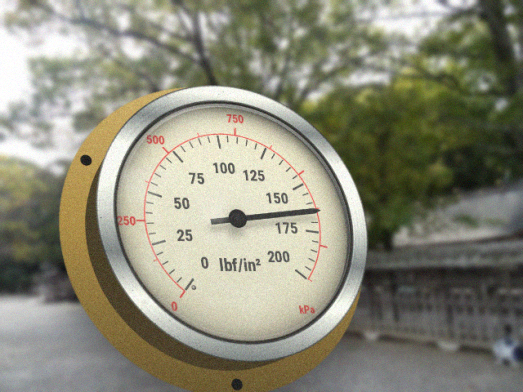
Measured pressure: 165 psi
